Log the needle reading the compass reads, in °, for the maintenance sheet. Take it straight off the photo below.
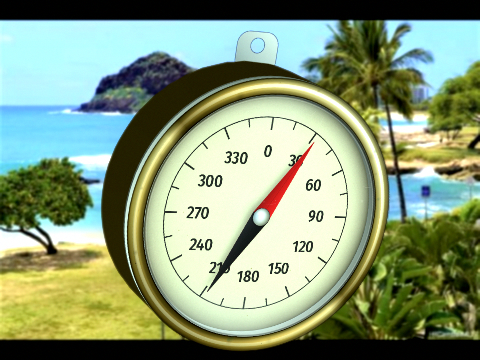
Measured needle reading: 30 °
